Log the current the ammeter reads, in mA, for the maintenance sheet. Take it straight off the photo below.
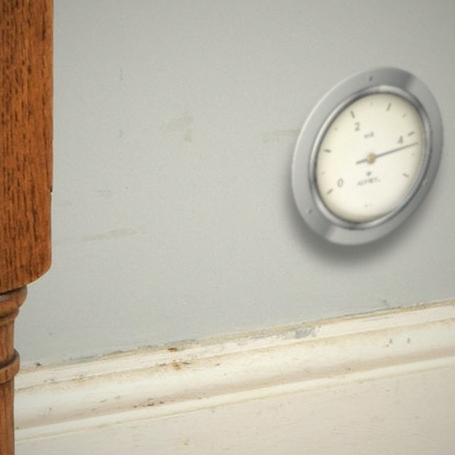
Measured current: 4.25 mA
